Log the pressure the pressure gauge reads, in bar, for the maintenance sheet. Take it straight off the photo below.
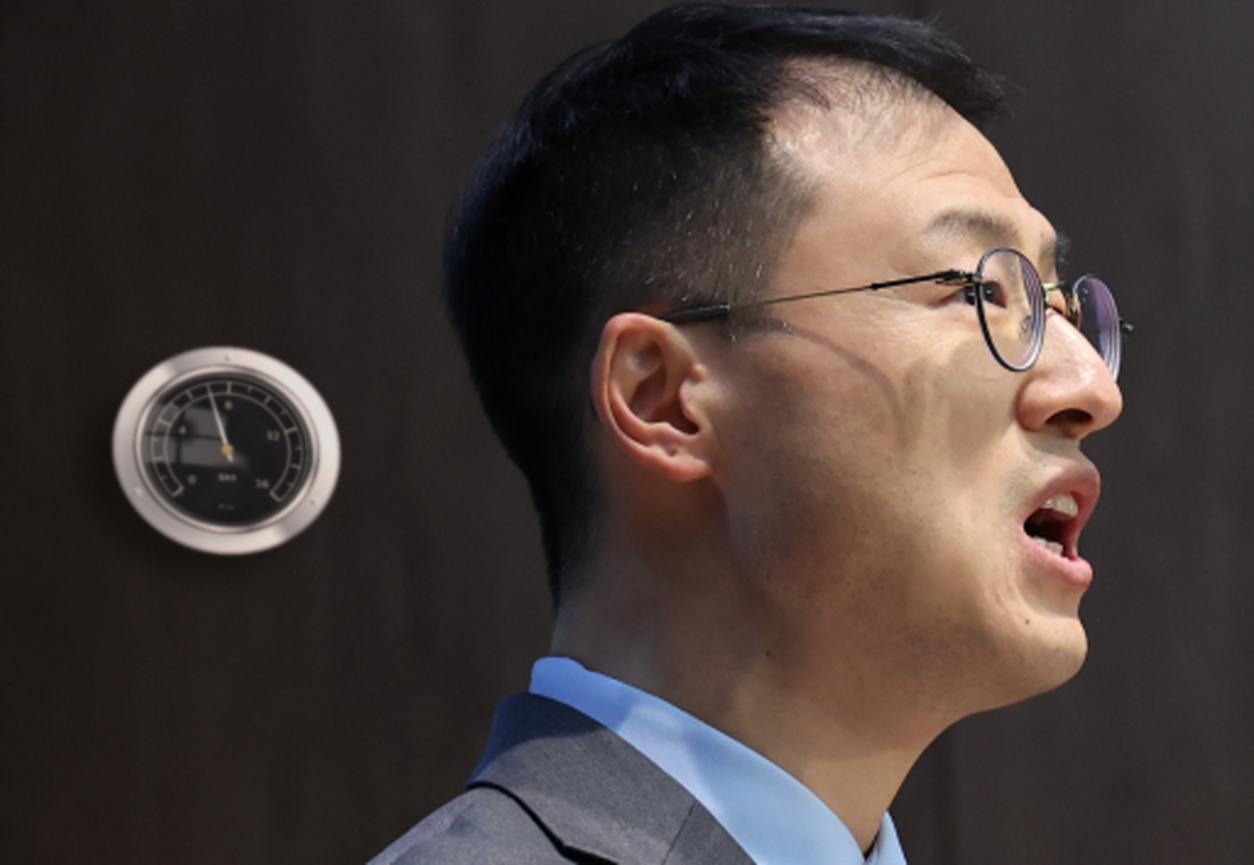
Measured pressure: 7 bar
